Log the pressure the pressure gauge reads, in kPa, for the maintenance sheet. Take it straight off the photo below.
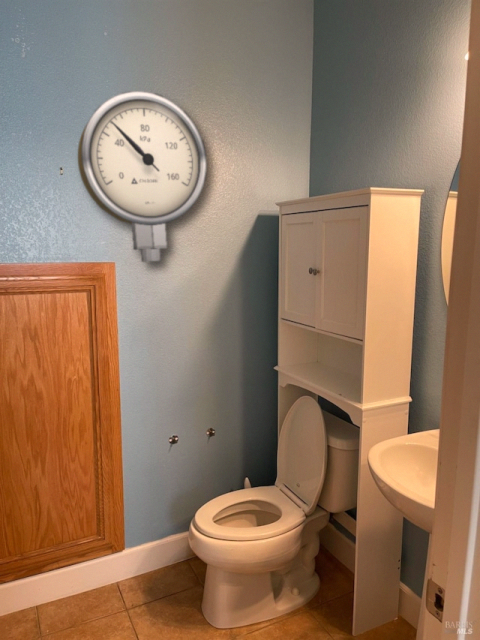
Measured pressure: 50 kPa
